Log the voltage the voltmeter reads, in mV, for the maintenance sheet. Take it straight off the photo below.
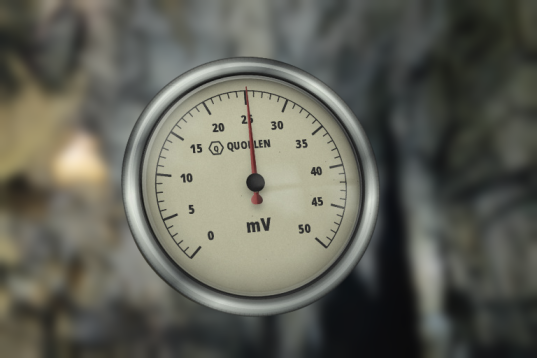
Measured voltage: 25 mV
